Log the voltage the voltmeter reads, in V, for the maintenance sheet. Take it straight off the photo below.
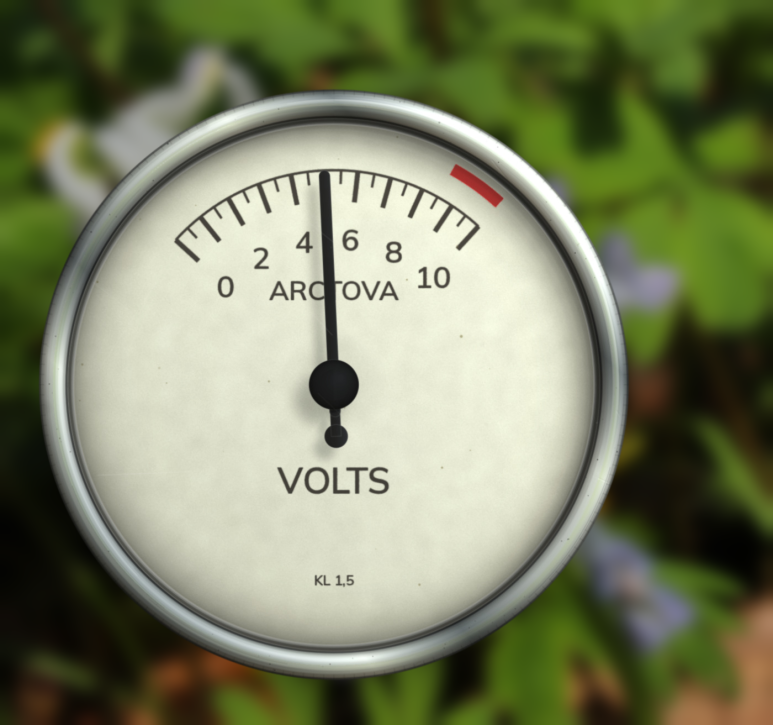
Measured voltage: 5 V
